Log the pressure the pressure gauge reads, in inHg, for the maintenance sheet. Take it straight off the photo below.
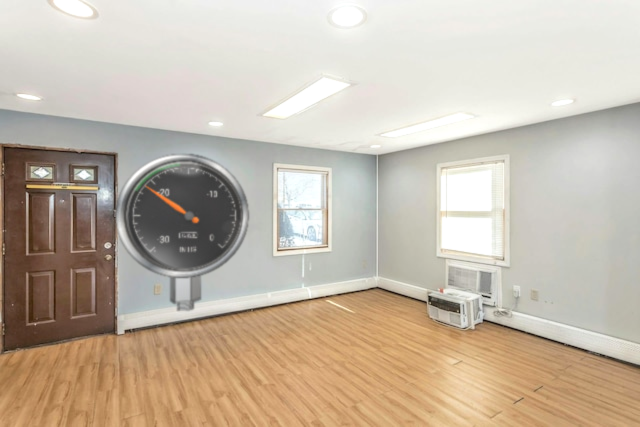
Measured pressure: -21 inHg
